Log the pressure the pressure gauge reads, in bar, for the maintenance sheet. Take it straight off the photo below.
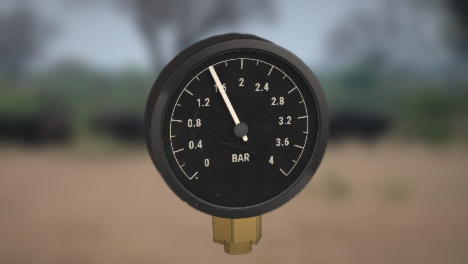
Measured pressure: 1.6 bar
